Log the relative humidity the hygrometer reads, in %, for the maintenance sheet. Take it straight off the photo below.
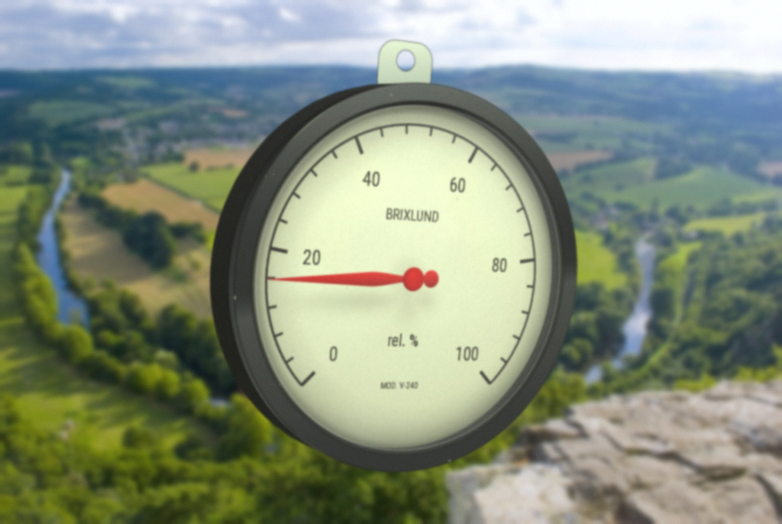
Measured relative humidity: 16 %
